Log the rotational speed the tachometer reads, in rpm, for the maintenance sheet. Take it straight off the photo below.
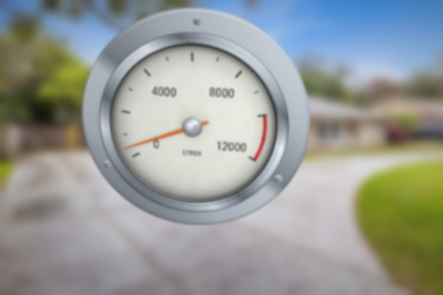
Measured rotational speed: 500 rpm
